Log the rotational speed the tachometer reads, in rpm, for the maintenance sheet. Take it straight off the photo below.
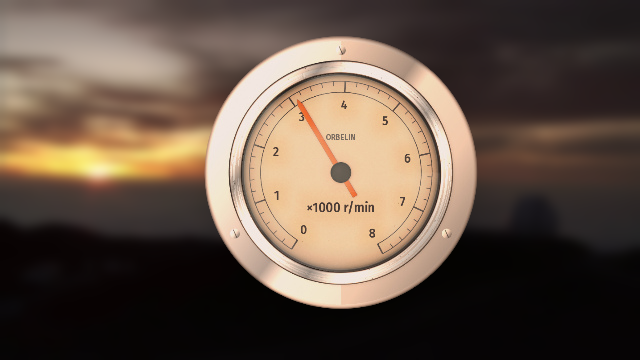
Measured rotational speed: 3100 rpm
